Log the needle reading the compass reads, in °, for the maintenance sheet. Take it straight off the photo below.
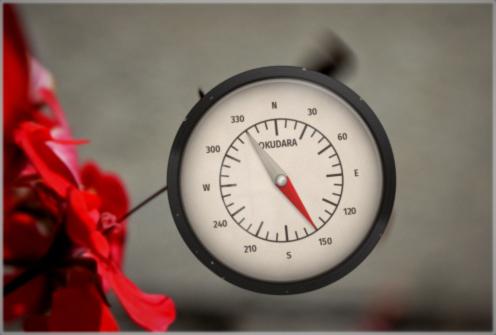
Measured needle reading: 150 °
